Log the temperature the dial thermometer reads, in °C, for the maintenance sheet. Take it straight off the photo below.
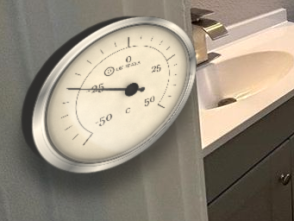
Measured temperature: -25 °C
